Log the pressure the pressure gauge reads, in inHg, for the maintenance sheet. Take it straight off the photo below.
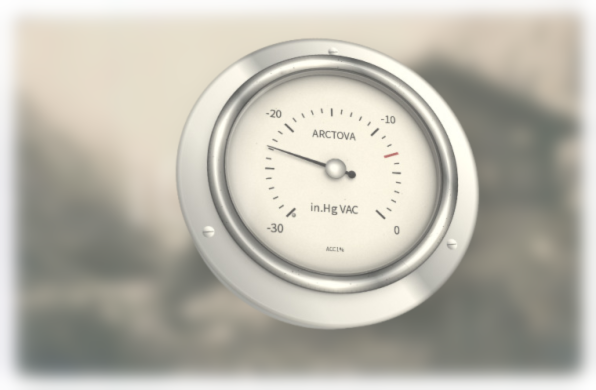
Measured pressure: -23 inHg
